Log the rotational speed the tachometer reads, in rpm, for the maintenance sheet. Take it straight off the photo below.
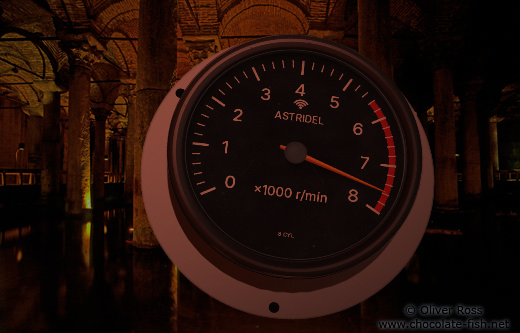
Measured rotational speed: 7600 rpm
